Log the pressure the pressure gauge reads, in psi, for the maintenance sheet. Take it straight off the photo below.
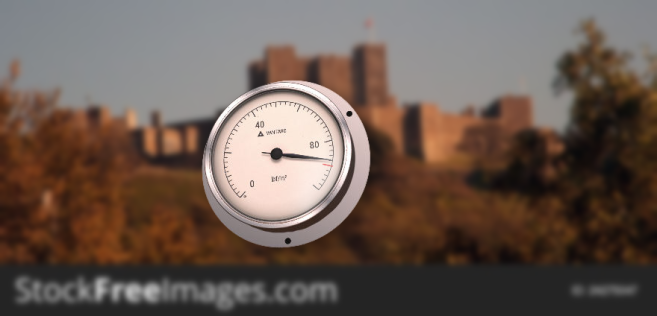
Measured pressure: 88 psi
